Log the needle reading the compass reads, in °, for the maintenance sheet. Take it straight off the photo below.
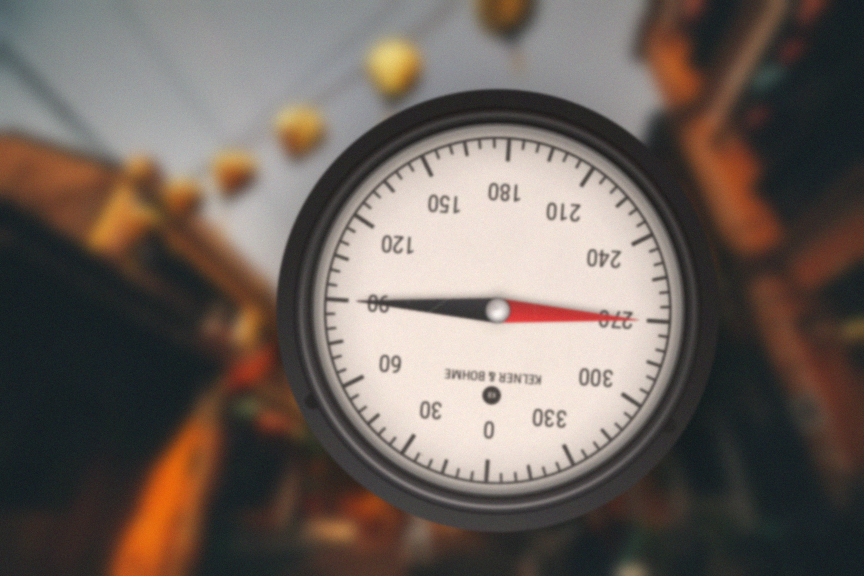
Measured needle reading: 270 °
